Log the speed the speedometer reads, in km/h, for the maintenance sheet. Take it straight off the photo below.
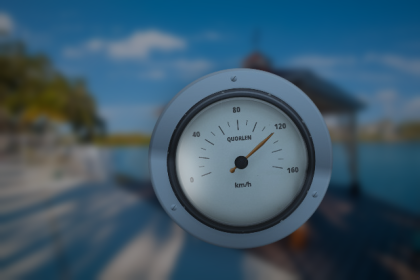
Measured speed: 120 km/h
